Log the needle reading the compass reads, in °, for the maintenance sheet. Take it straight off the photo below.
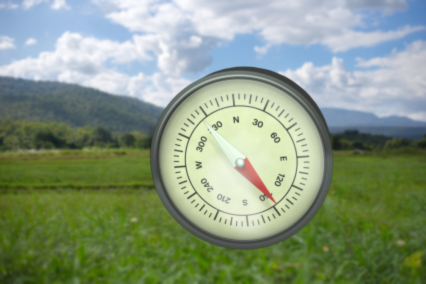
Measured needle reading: 145 °
